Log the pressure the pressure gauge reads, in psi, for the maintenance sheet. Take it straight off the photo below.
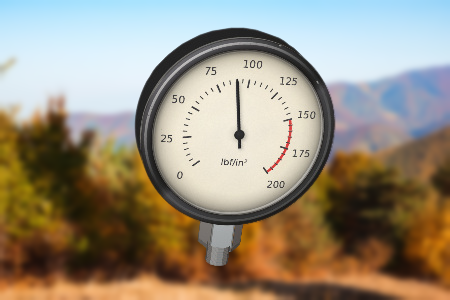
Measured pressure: 90 psi
